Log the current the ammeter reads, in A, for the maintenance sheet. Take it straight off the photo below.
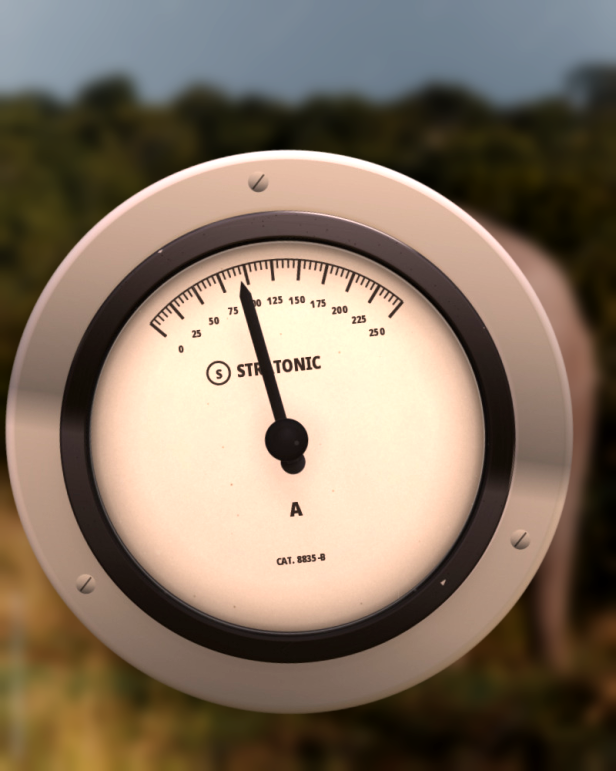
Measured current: 95 A
